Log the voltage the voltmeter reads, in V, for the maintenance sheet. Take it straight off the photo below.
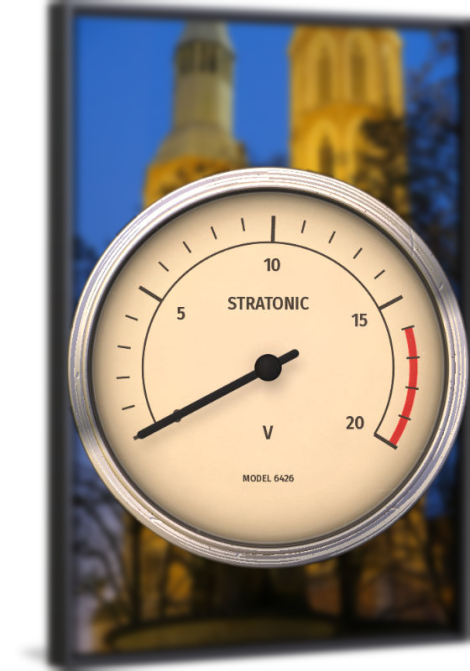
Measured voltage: 0 V
